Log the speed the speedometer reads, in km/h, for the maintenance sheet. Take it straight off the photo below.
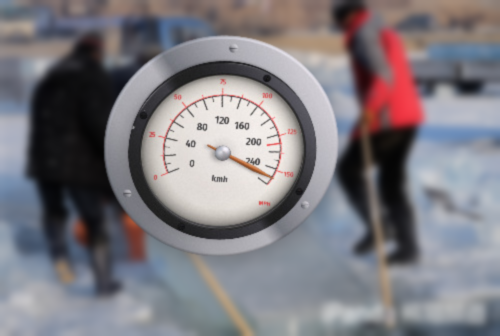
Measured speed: 250 km/h
